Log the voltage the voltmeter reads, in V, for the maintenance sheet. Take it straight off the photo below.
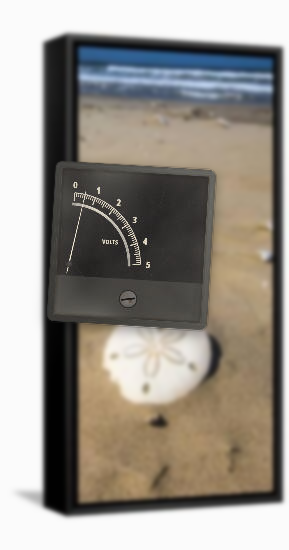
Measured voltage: 0.5 V
